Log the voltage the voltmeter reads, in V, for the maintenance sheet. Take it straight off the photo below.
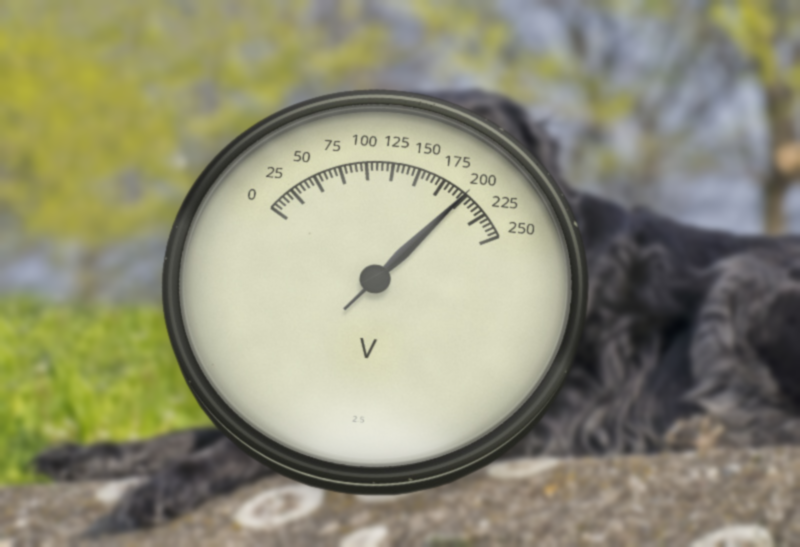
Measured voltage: 200 V
